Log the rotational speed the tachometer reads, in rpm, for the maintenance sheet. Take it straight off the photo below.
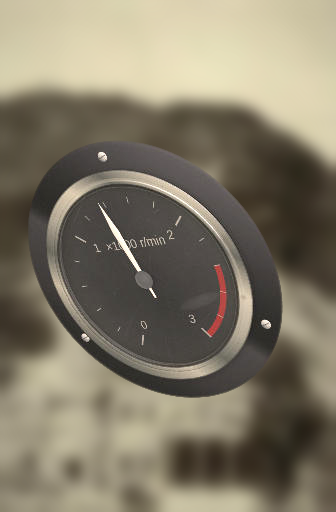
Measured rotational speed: 1400 rpm
